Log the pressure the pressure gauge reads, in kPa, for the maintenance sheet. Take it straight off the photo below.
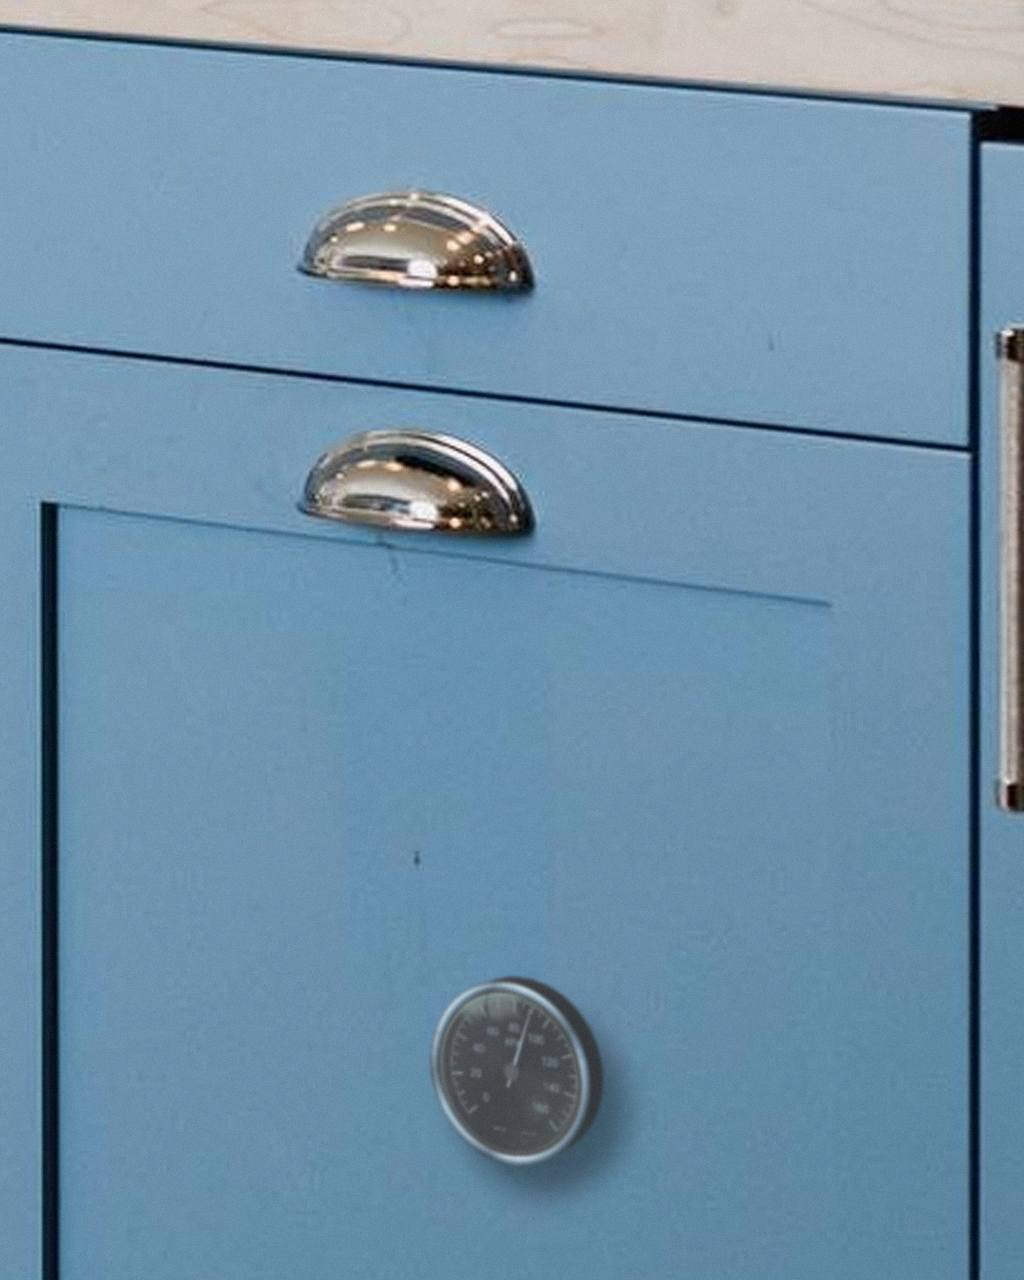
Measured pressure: 90 kPa
